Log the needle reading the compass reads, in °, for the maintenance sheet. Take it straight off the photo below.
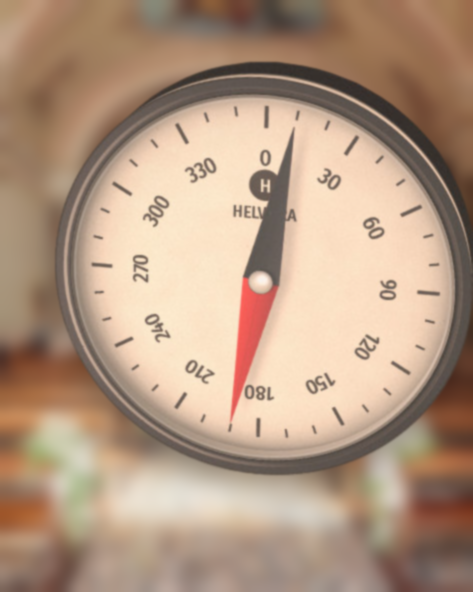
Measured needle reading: 190 °
